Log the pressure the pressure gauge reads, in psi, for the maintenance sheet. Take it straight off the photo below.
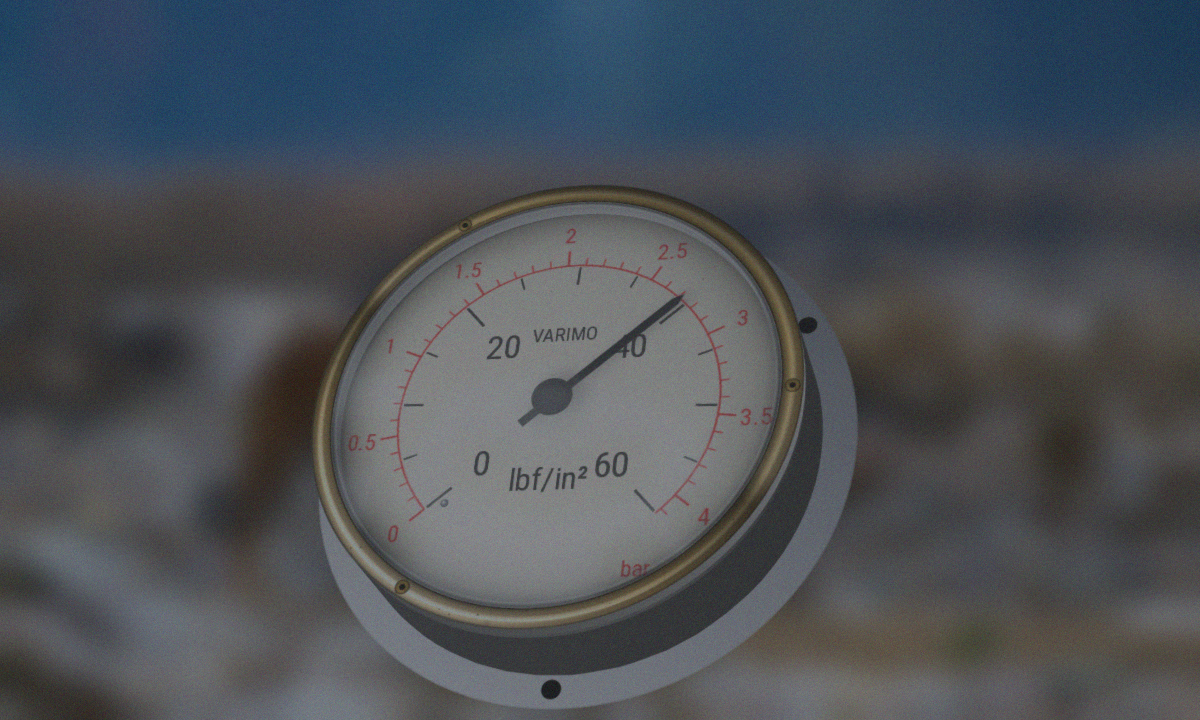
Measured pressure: 40 psi
